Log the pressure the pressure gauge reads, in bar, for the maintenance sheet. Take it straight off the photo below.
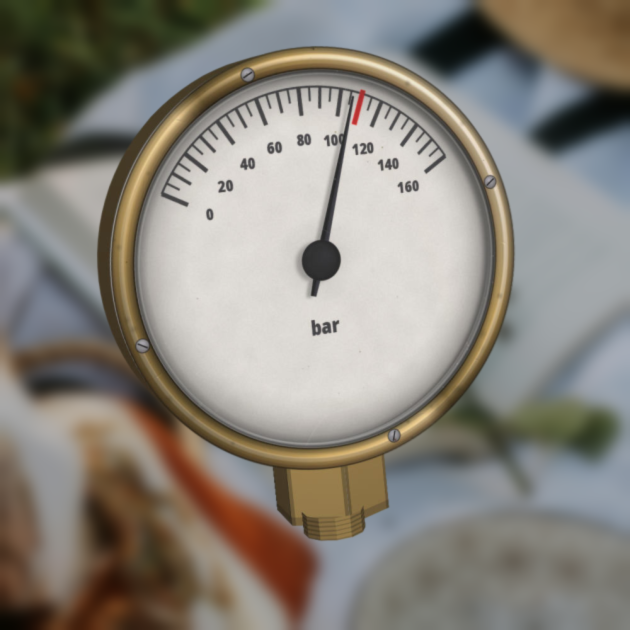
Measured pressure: 105 bar
